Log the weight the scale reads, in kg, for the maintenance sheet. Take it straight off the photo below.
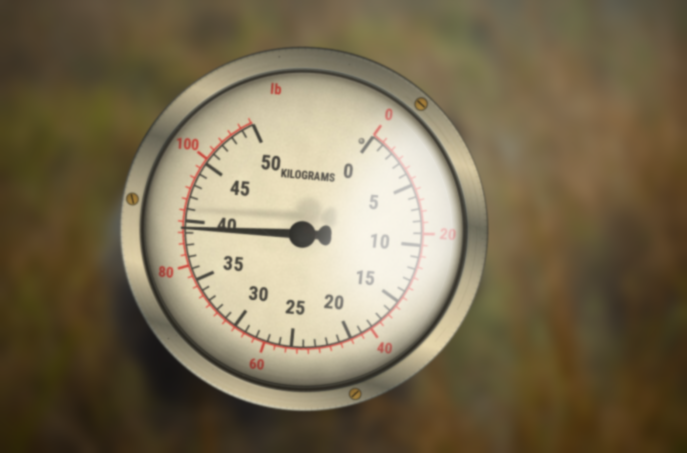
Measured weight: 39.5 kg
